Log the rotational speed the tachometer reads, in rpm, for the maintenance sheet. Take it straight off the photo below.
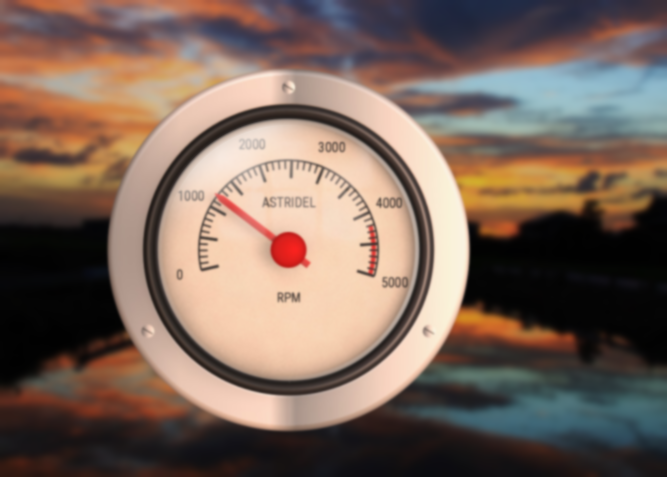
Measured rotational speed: 1200 rpm
